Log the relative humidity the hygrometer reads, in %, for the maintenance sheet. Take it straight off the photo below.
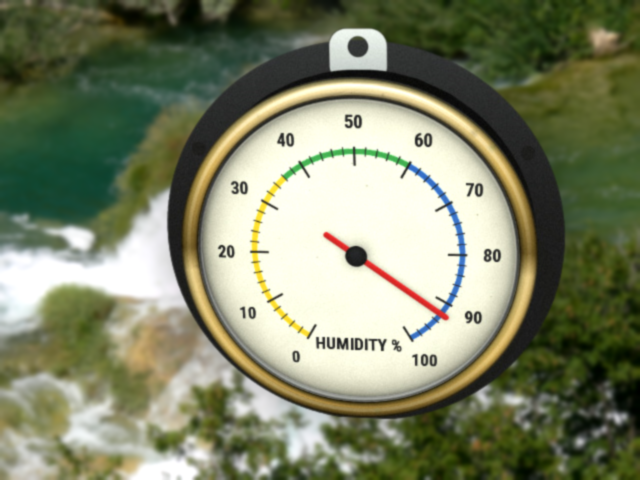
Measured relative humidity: 92 %
